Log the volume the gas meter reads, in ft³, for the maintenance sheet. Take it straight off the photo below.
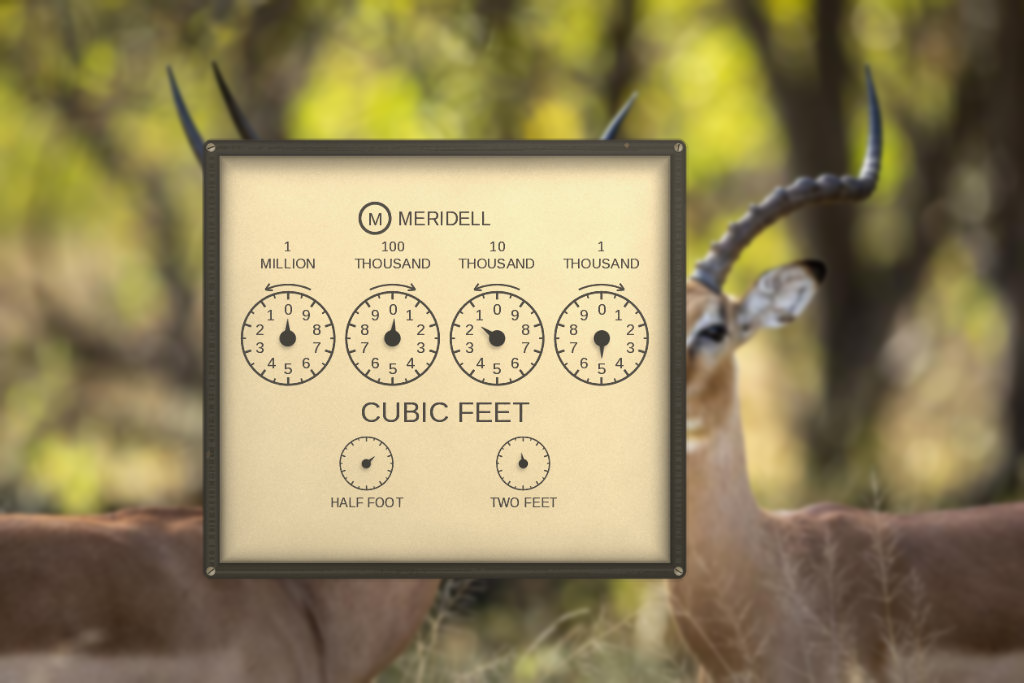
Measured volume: 1500 ft³
